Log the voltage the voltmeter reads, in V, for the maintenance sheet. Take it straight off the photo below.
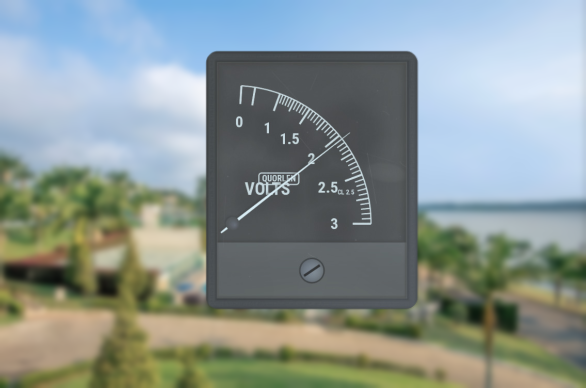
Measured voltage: 2.05 V
